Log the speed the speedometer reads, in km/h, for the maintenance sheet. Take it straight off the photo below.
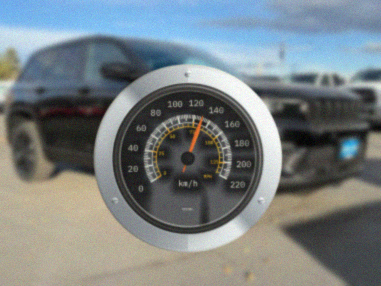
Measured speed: 130 km/h
